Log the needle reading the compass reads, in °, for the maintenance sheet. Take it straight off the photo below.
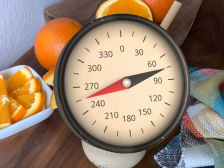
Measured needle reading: 255 °
